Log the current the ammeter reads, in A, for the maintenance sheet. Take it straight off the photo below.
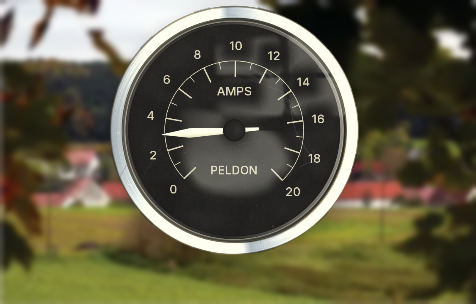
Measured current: 3 A
